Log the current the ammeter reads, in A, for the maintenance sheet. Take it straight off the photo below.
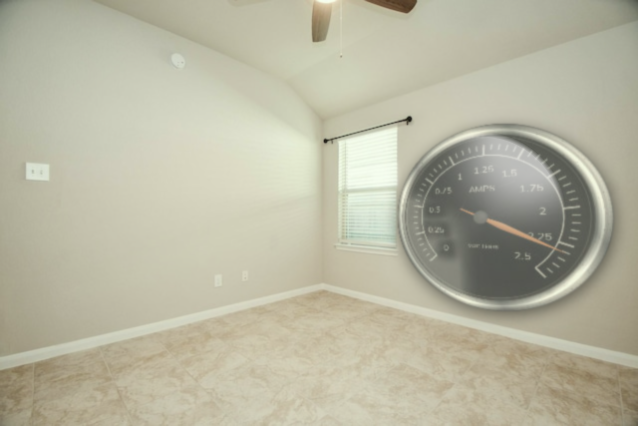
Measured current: 2.3 A
